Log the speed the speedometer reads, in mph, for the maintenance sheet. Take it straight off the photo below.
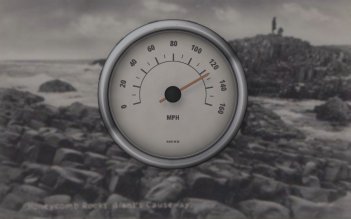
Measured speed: 125 mph
